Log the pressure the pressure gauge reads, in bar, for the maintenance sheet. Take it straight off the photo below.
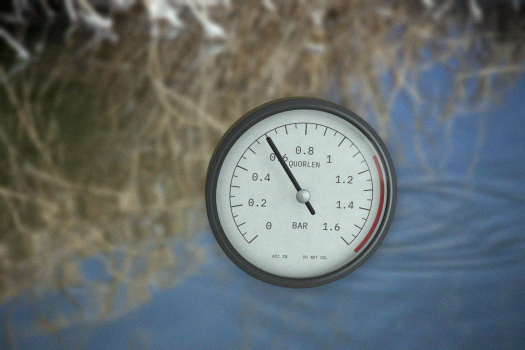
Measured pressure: 0.6 bar
